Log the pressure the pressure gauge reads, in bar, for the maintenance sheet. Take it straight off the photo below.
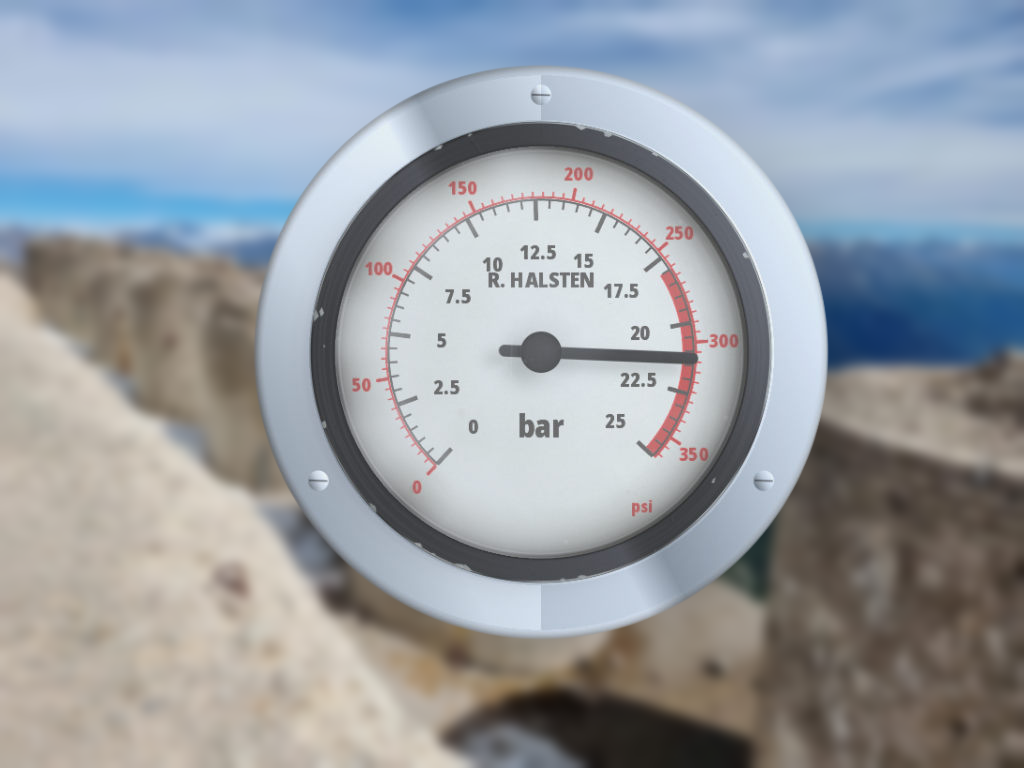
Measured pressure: 21.25 bar
